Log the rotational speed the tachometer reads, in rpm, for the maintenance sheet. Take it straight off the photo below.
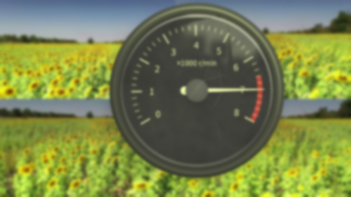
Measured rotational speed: 7000 rpm
